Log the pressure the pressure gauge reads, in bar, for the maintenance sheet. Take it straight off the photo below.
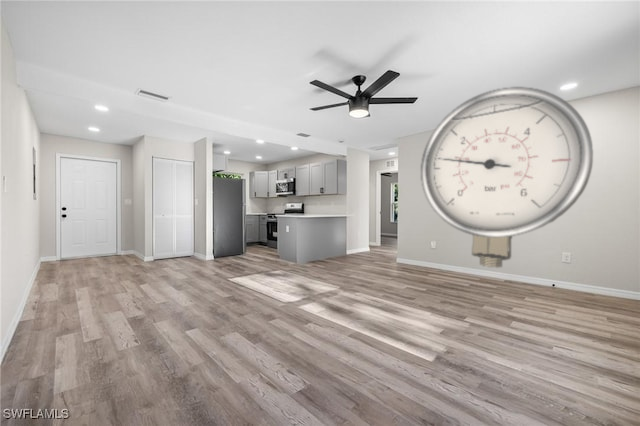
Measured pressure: 1.25 bar
